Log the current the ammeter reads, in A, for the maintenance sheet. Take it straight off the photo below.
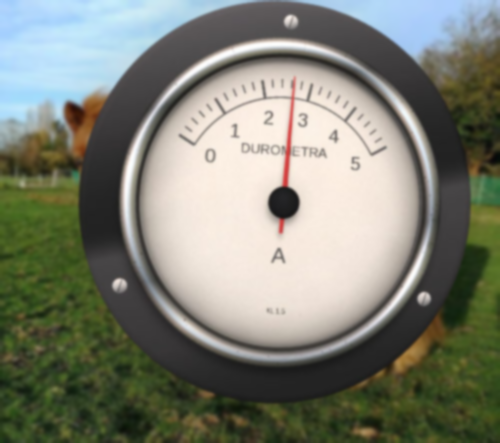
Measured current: 2.6 A
